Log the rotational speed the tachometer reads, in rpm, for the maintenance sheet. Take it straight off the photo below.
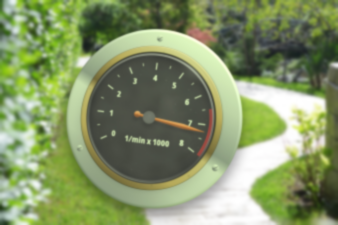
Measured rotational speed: 7250 rpm
